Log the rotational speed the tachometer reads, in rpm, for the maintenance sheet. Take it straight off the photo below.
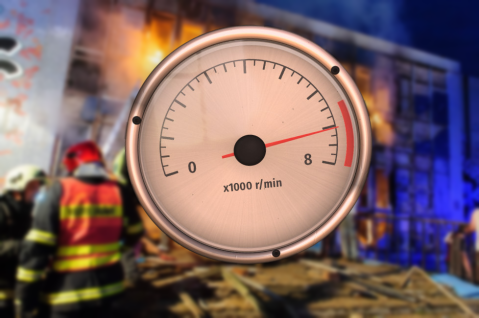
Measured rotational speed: 7000 rpm
